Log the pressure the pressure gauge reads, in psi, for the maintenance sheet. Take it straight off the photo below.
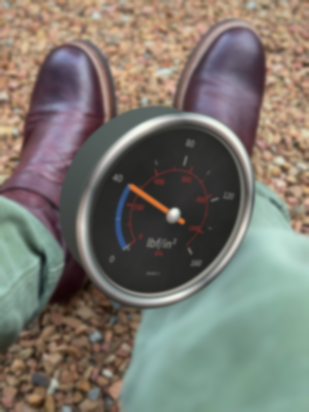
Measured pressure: 40 psi
